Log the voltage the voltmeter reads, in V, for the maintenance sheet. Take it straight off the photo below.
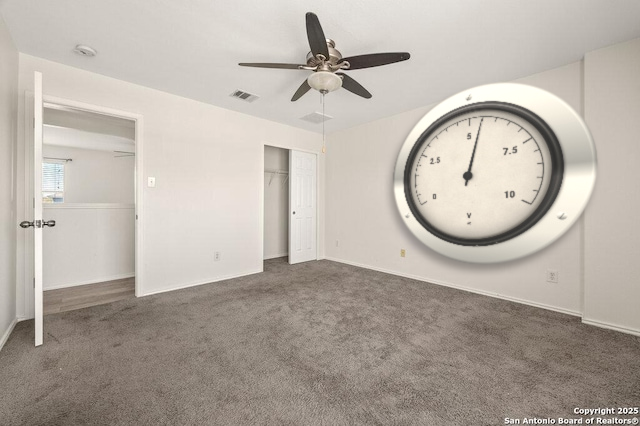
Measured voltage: 5.5 V
